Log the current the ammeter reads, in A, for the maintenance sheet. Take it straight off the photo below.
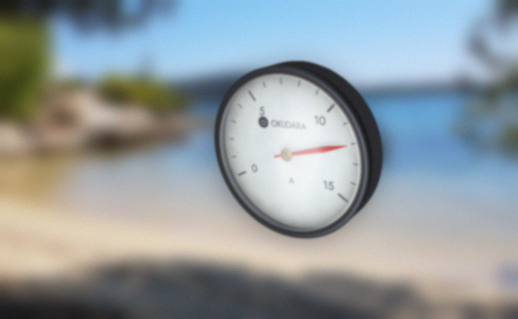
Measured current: 12 A
